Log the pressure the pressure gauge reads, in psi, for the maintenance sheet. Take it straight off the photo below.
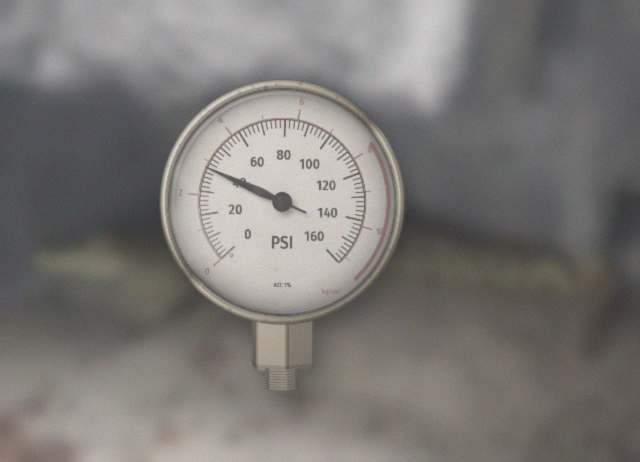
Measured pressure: 40 psi
